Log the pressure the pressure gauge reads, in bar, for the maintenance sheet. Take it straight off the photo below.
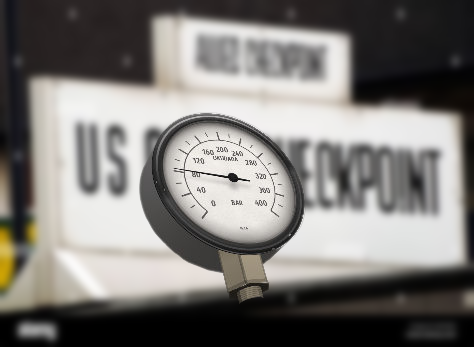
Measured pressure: 80 bar
